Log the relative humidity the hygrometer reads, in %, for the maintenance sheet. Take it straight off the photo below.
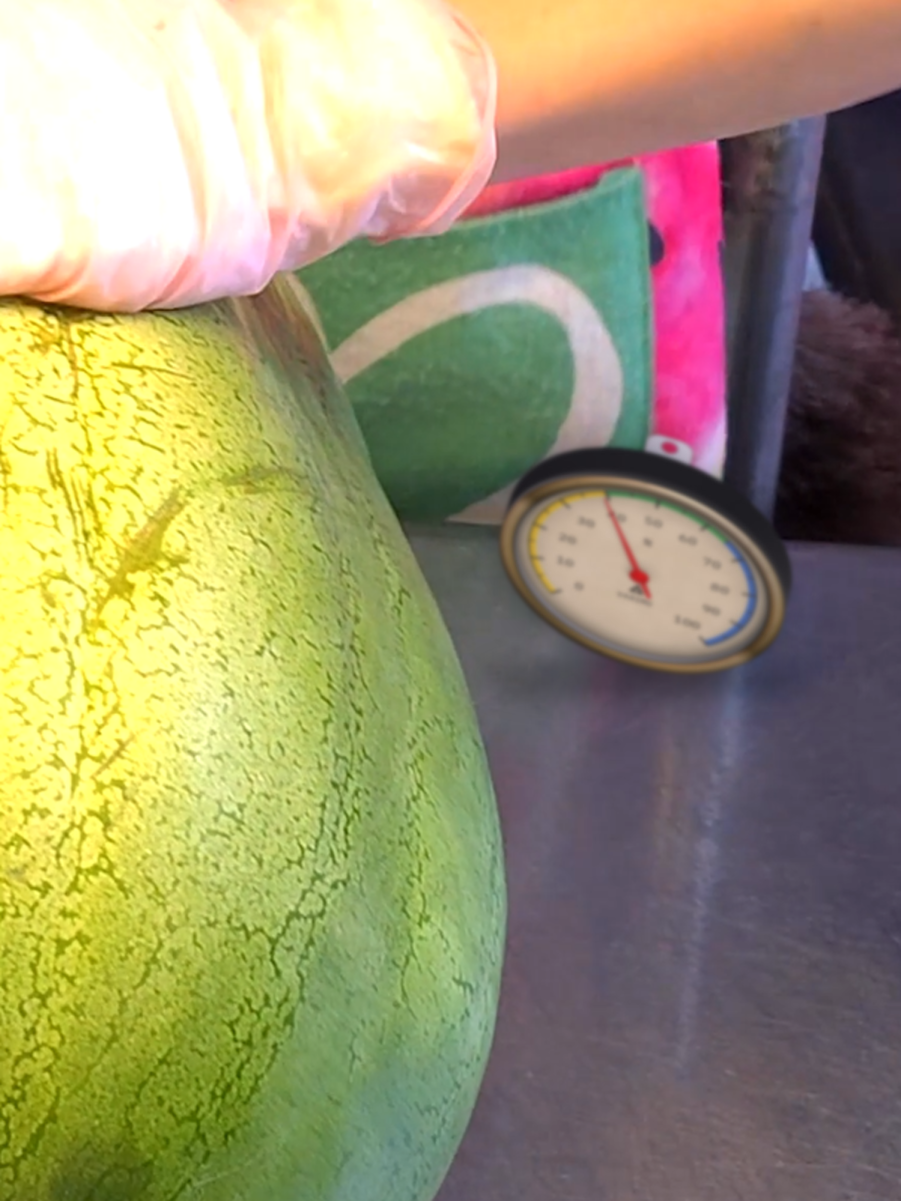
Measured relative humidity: 40 %
